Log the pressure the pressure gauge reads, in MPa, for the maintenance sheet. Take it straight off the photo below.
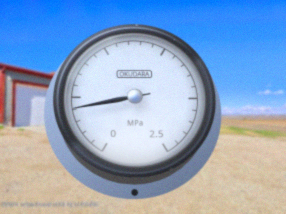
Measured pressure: 0.4 MPa
